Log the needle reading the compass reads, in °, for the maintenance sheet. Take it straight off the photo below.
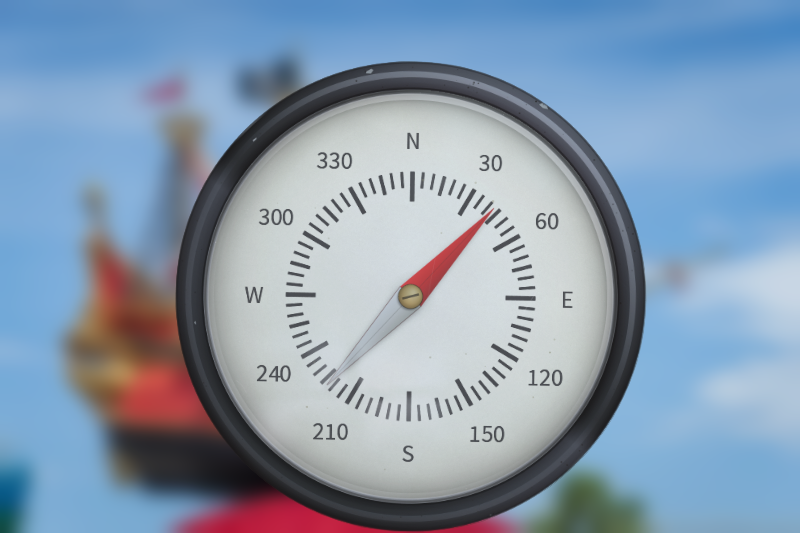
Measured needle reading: 42.5 °
